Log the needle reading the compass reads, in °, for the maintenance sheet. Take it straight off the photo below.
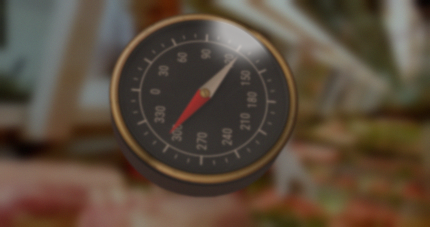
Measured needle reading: 305 °
